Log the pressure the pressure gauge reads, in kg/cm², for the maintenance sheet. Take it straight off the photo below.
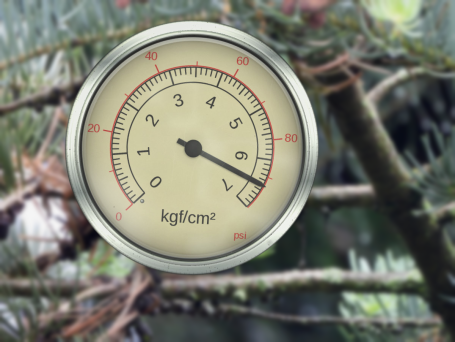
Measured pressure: 6.5 kg/cm²
